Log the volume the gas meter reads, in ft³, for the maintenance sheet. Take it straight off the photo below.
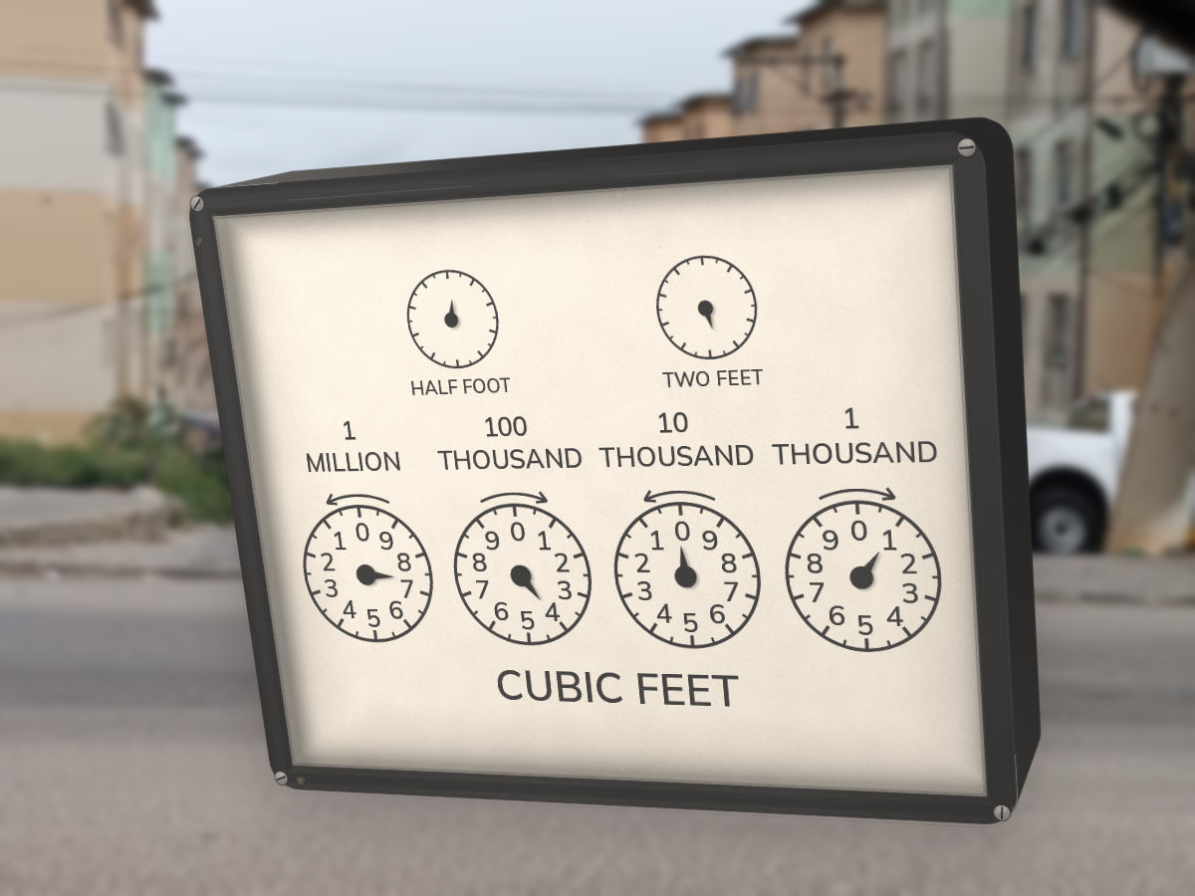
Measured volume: 740100 ft³
